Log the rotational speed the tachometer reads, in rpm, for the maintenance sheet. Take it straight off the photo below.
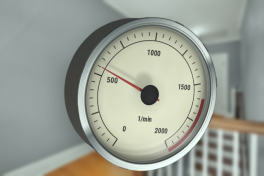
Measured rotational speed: 550 rpm
